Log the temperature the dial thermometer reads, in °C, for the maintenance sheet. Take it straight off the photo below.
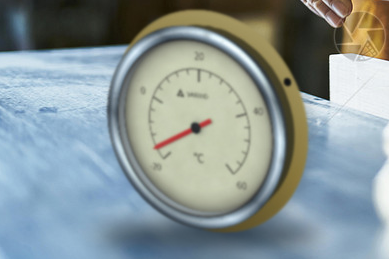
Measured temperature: -16 °C
